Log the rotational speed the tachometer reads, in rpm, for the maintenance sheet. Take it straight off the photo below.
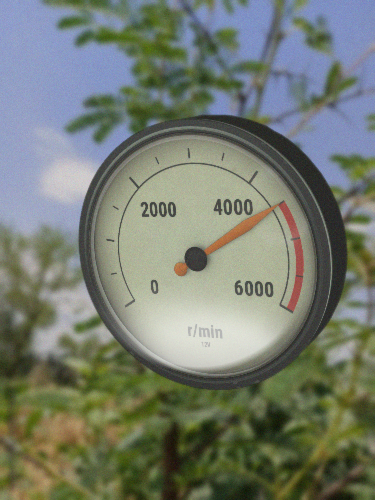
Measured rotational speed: 4500 rpm
